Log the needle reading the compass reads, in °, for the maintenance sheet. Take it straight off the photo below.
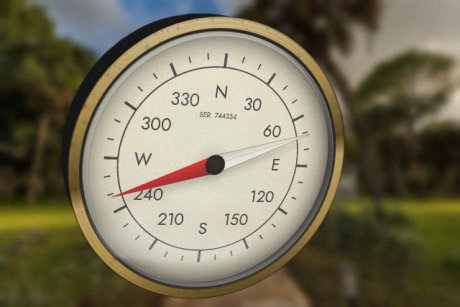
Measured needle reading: 250 °
